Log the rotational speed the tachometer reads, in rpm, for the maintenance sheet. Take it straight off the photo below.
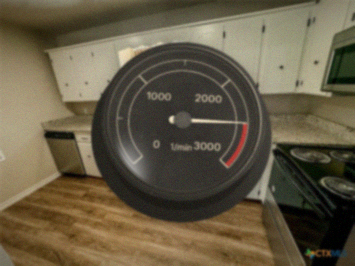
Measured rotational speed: 2500 rpm
